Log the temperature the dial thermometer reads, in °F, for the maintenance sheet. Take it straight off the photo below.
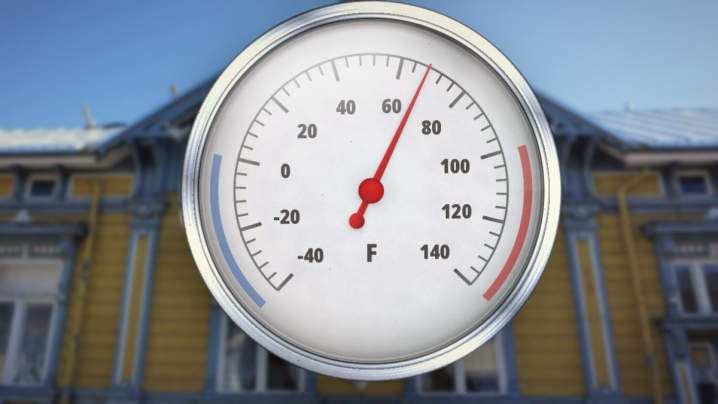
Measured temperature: 68 °F
